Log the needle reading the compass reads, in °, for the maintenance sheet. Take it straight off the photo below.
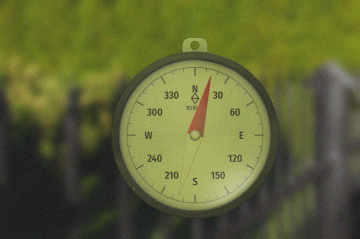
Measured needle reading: 15 °
